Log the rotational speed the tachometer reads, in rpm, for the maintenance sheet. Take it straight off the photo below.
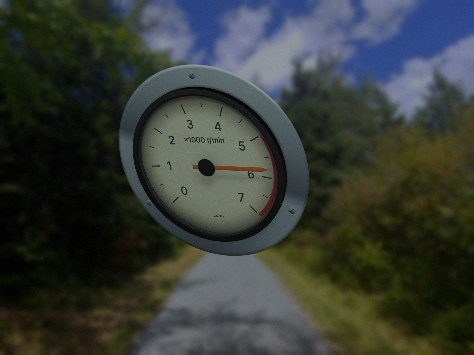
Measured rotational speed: 5750 rpm
